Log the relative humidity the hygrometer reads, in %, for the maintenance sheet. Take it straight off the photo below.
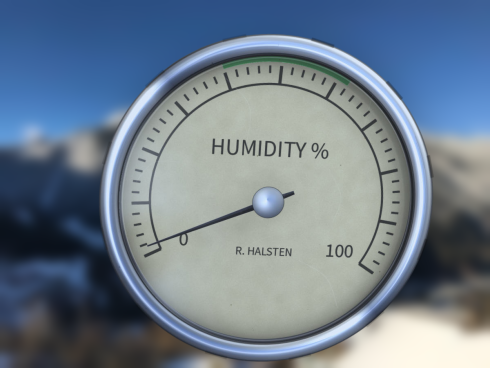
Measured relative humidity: 2 %
